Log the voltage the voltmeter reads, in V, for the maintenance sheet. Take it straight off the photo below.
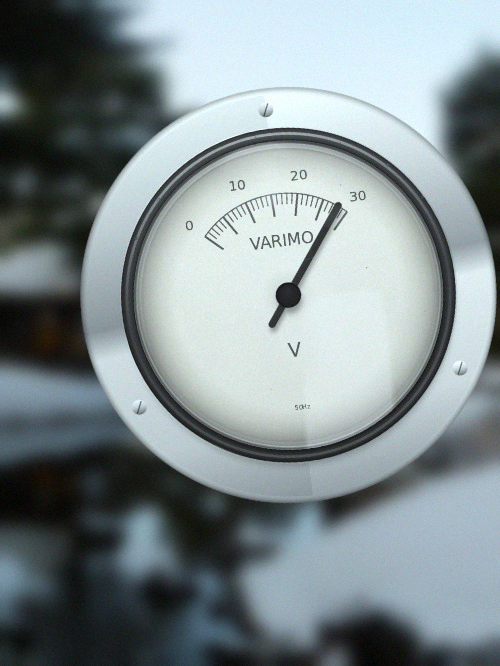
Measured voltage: 28 V
